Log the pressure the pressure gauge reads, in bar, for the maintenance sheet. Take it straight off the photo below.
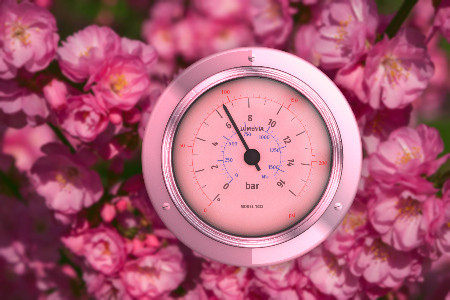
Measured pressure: 6.5 bar
